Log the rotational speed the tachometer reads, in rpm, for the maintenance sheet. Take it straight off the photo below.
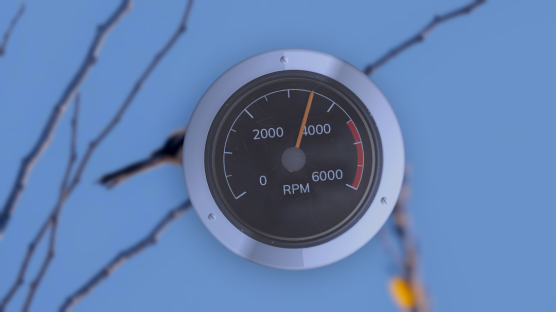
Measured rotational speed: 3500 rpm
